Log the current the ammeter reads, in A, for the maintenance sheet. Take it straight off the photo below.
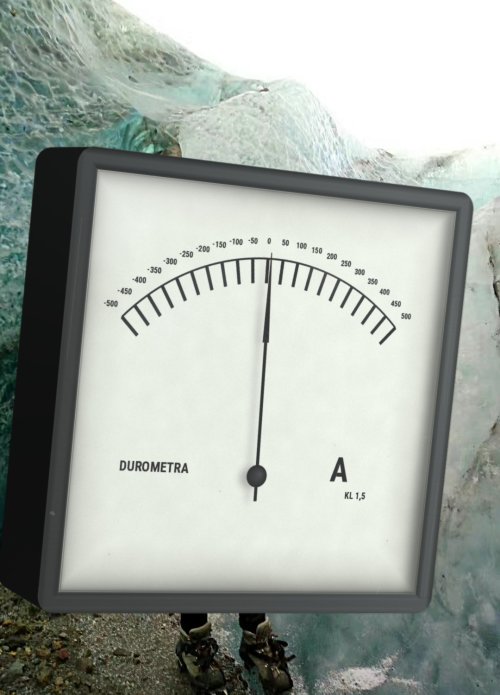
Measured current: 0 A
